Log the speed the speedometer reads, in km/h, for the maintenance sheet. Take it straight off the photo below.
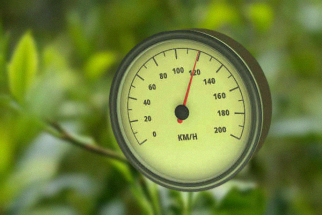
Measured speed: 120 km/h
